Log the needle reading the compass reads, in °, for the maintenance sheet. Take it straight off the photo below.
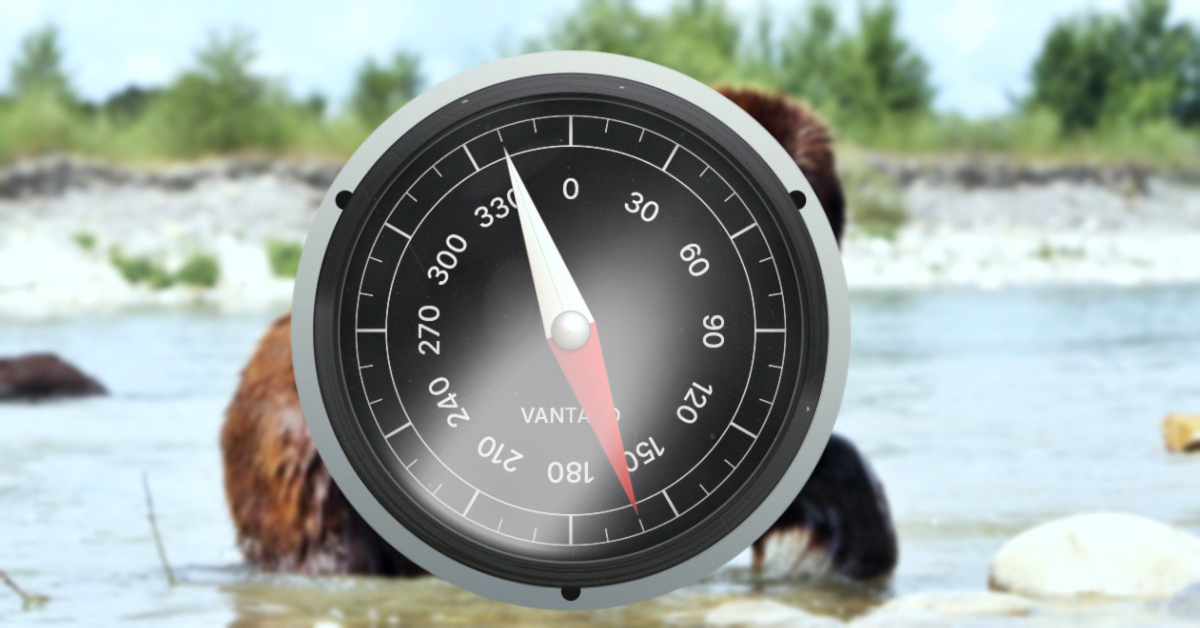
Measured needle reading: 160 °
